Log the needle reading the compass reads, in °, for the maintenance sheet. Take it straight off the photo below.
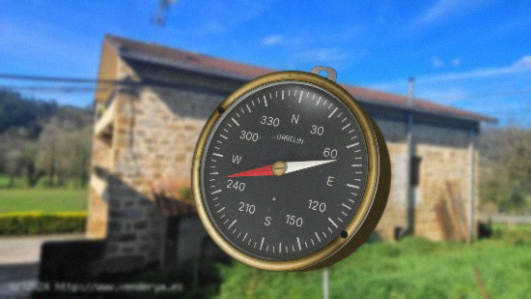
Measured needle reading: 250 °
